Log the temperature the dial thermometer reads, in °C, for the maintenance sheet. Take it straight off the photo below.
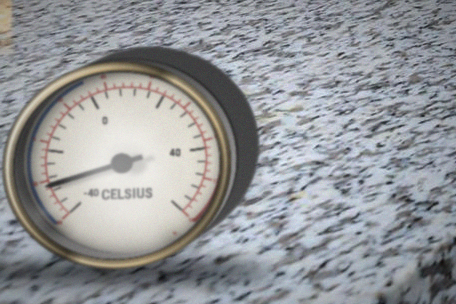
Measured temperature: -30 °C
